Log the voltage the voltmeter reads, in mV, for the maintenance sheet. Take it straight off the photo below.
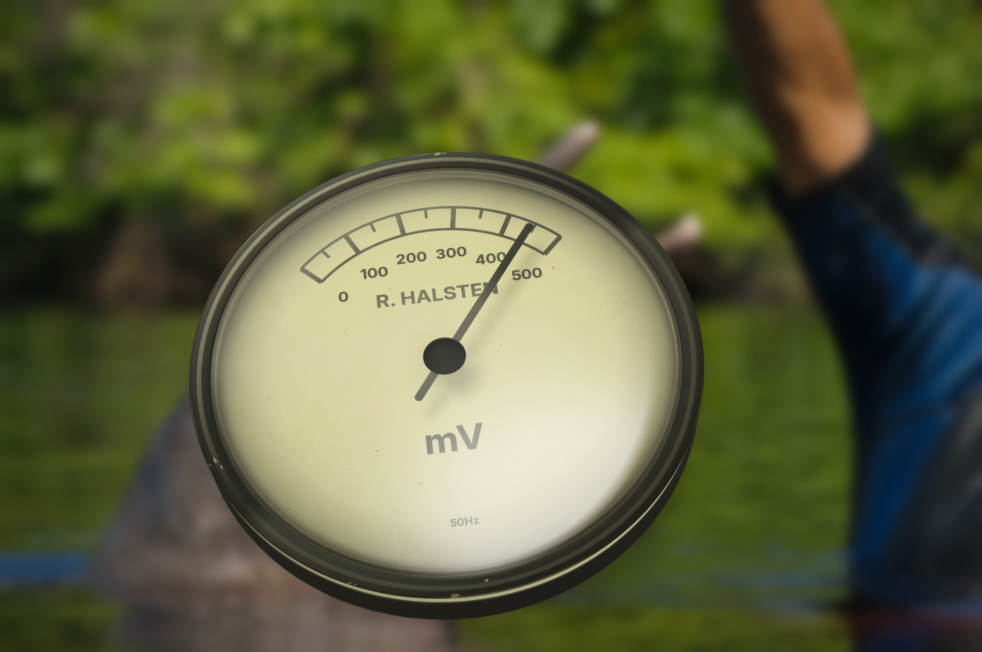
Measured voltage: 450 mV
